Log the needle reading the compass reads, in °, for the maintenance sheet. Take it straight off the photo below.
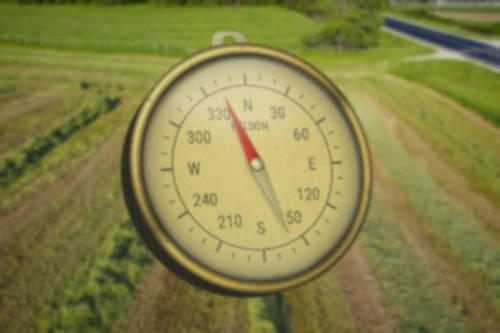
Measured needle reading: 340 °
